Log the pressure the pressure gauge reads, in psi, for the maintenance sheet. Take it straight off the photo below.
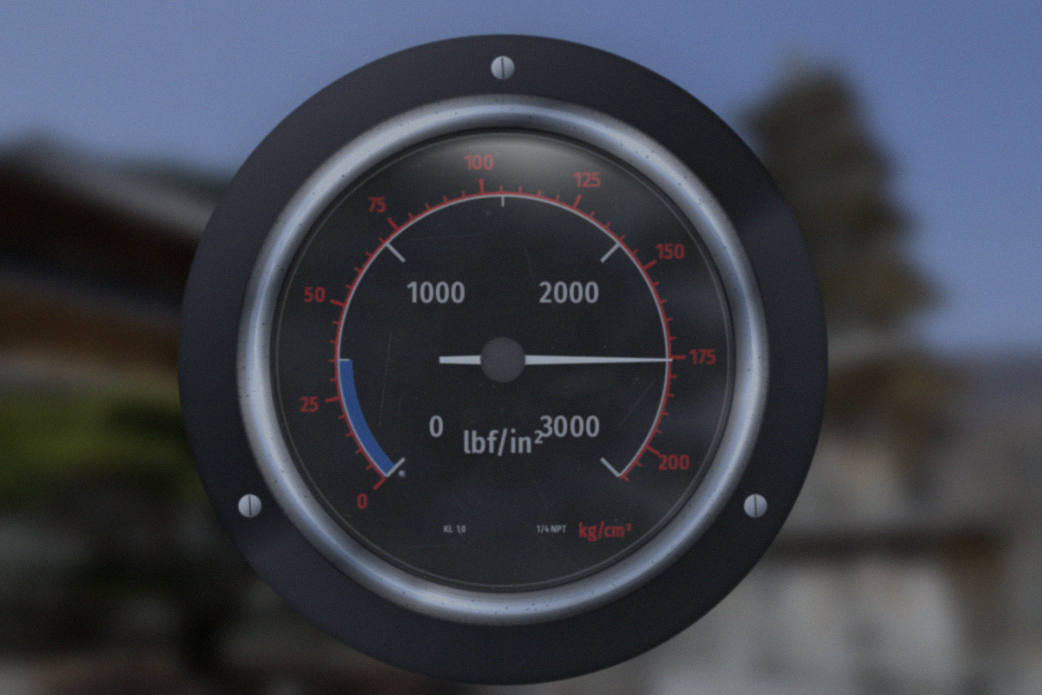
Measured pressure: 2500 psi
